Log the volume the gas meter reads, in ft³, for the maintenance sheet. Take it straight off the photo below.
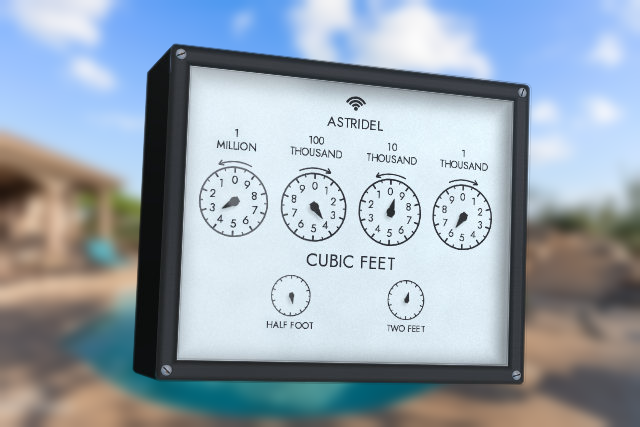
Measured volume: 339600 ft³
